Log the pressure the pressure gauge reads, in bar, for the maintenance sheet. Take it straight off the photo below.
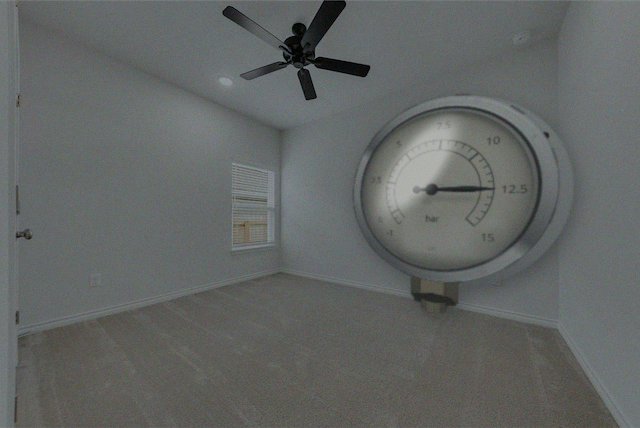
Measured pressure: 12.5 bar
